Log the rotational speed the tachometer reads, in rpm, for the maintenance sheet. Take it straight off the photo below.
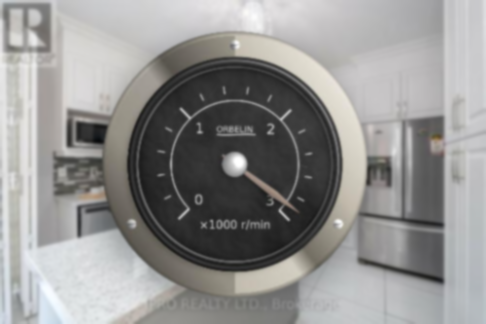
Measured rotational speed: 2900 rpm
